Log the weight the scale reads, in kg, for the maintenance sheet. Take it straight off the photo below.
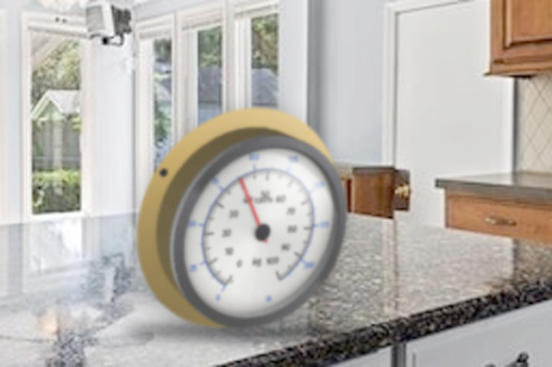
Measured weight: 40 kg
